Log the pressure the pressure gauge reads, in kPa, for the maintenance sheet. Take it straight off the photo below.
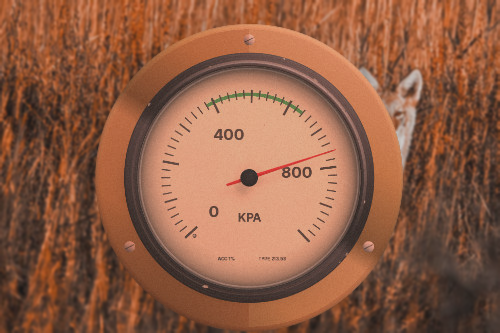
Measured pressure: 760 kPa
